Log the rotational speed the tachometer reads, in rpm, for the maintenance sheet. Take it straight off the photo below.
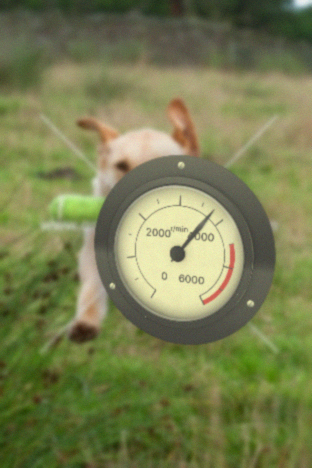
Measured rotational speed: 3750 rpm
